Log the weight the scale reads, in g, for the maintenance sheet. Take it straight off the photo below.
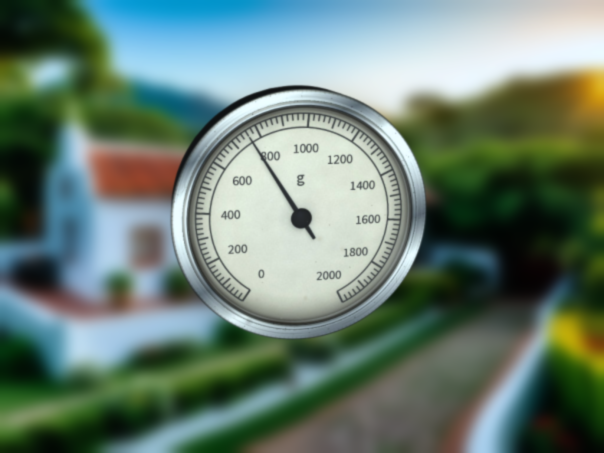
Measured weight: 760 g
